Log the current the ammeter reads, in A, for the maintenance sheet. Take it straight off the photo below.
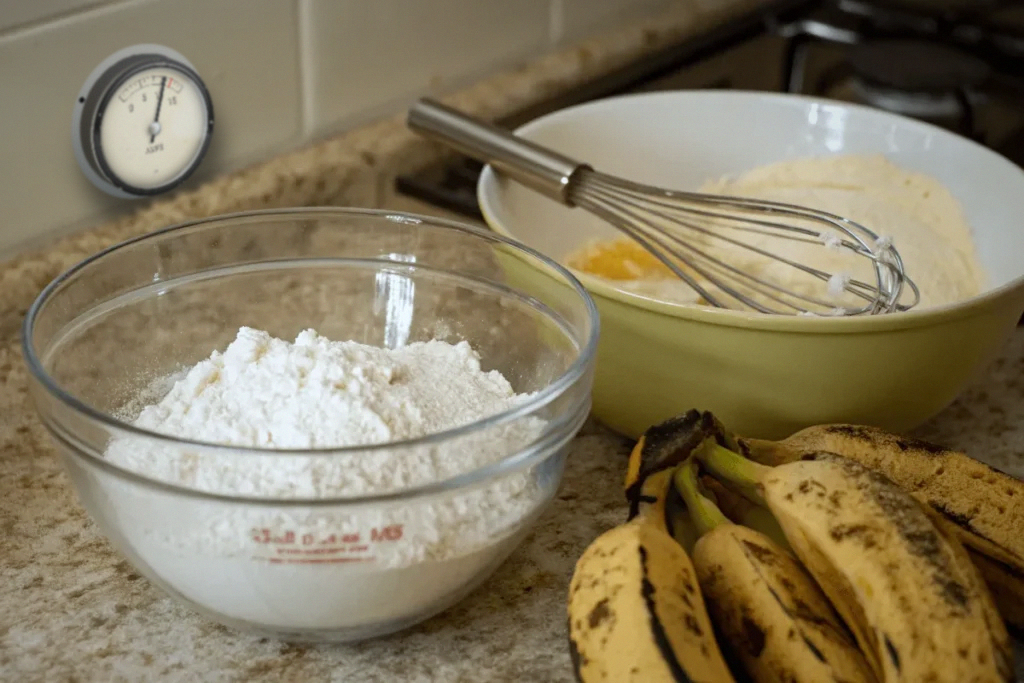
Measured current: 10 A
